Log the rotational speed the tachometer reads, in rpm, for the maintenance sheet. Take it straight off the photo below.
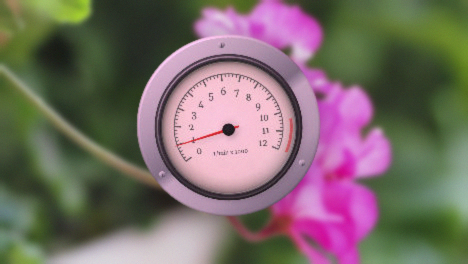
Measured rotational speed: 1000 rpm
